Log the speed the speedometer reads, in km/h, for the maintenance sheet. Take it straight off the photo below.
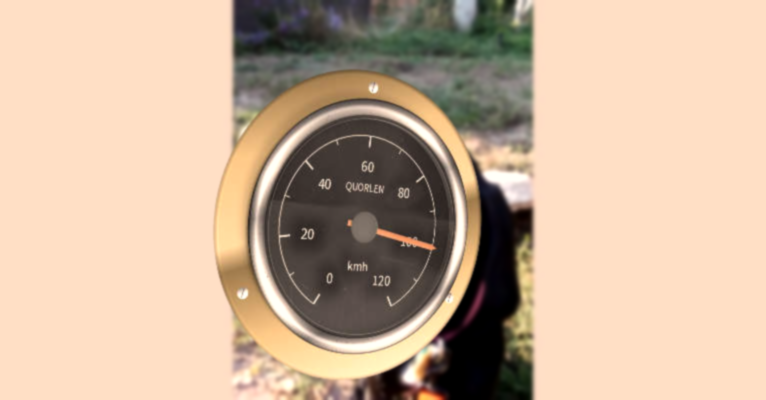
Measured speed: 100 km/h
